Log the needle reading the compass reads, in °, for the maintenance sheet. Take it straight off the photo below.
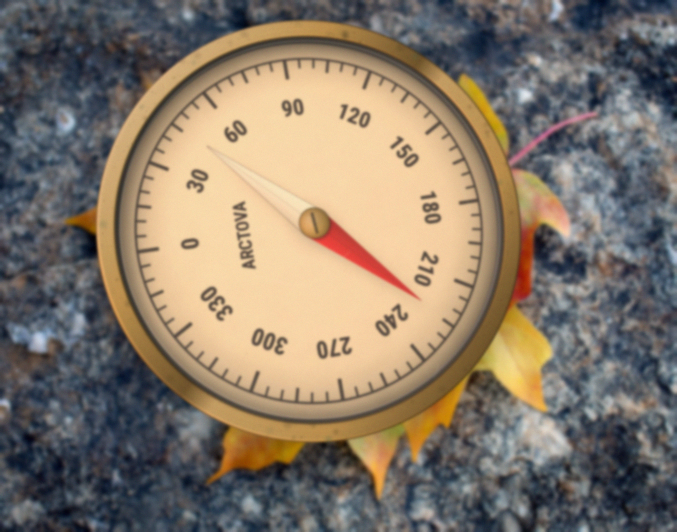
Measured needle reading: 225 °
